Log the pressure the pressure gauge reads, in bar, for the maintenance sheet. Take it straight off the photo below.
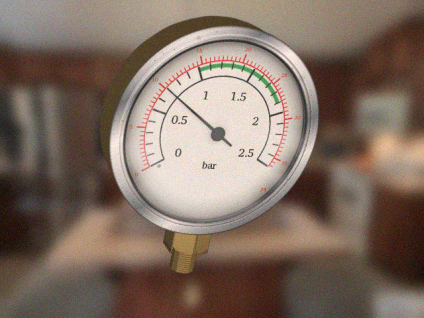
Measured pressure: 0.7 bar
